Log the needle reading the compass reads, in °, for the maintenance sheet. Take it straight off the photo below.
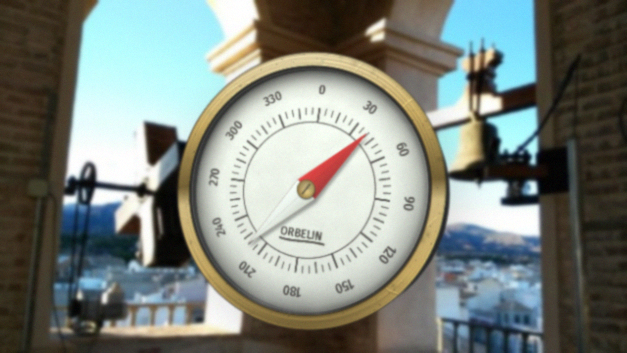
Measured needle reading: 40 °
